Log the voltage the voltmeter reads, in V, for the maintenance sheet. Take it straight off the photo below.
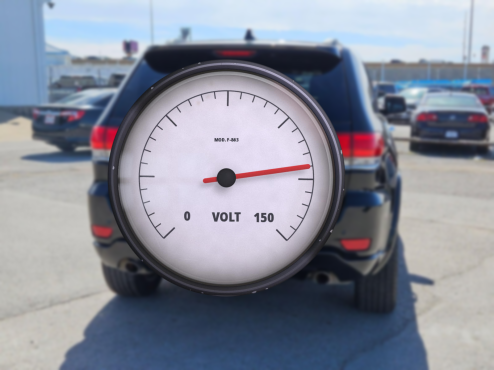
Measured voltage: 120 V
